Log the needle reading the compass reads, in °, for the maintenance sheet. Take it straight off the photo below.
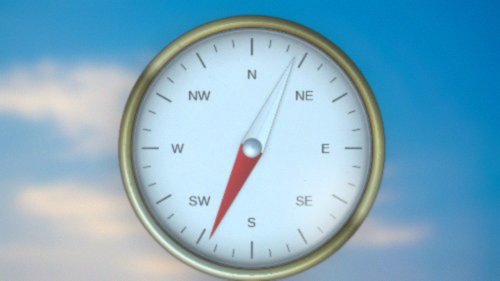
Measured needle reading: 205 °
